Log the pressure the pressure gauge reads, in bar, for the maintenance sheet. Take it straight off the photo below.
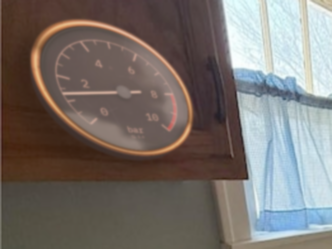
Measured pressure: 1.25 bar
